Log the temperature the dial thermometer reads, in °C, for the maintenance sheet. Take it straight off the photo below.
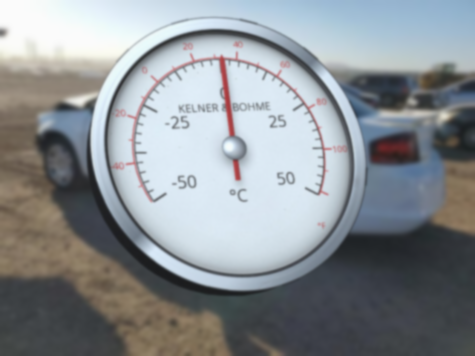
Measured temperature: 0 °C
